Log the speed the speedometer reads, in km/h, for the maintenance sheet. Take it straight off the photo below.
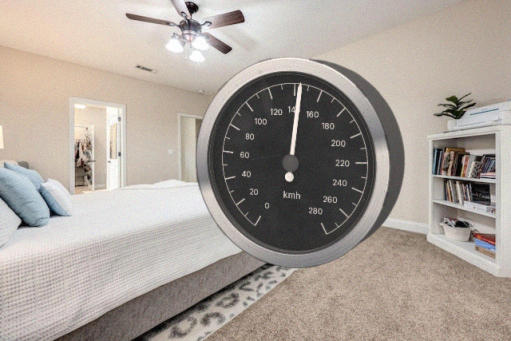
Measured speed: 145 km/h
